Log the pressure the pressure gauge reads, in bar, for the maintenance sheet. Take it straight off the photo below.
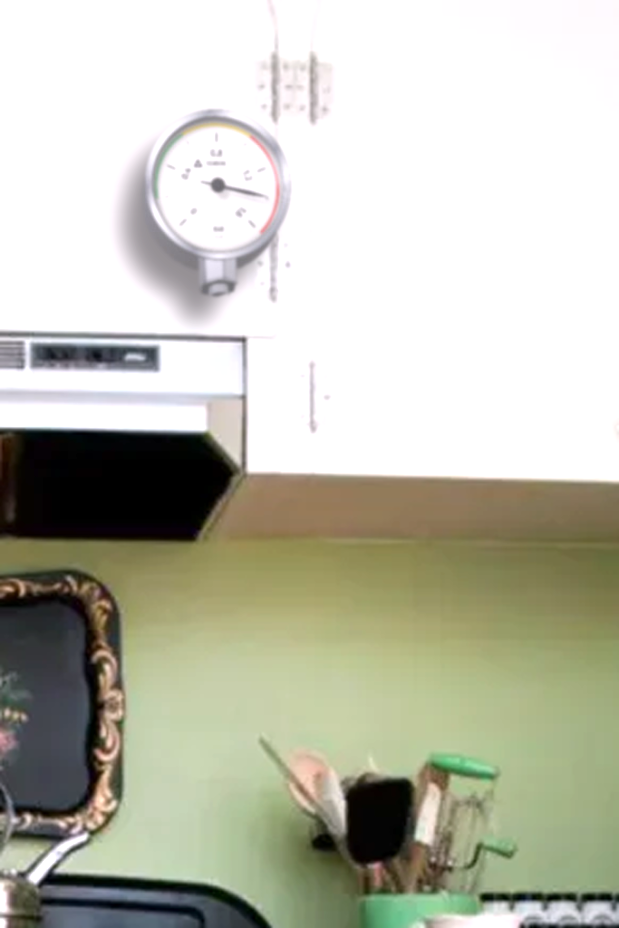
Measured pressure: 1.4 bar
